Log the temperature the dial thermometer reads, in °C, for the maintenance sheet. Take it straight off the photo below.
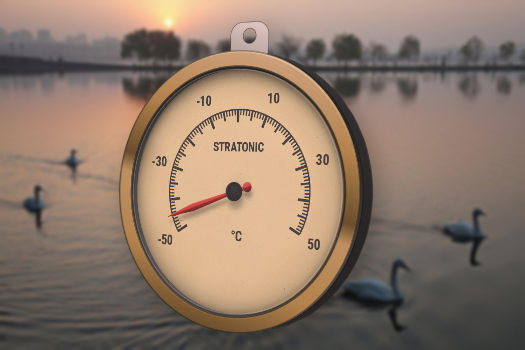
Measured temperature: -45 °C
